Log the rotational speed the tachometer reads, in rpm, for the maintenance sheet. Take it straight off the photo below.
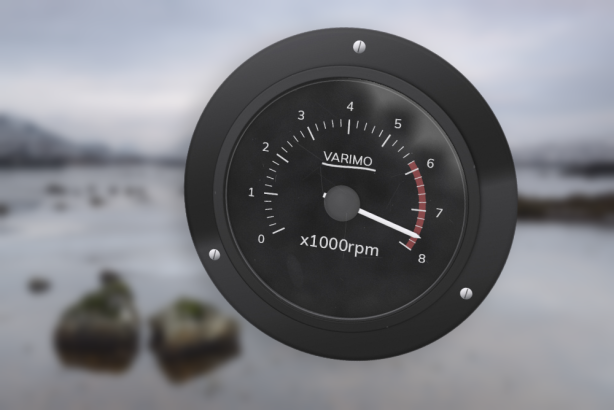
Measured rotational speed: 7600 rpm
